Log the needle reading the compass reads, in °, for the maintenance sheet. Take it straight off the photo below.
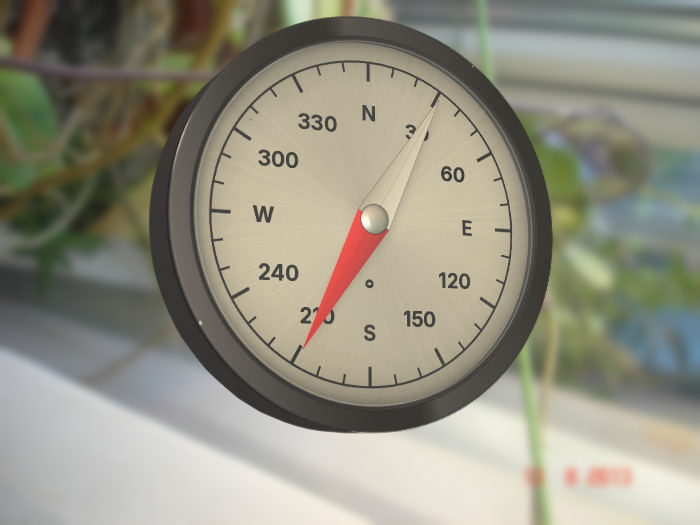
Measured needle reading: 210 °
